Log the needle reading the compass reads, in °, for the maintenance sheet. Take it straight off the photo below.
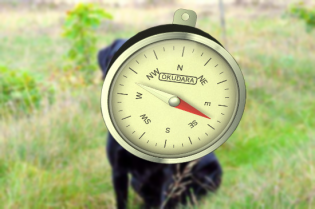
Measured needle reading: 110 °
